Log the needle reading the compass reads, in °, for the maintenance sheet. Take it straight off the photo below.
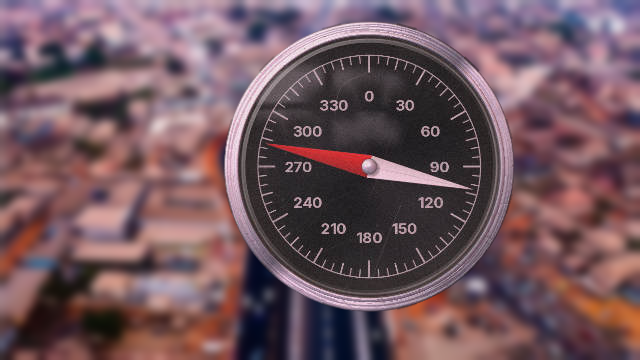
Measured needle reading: 282.5 °
